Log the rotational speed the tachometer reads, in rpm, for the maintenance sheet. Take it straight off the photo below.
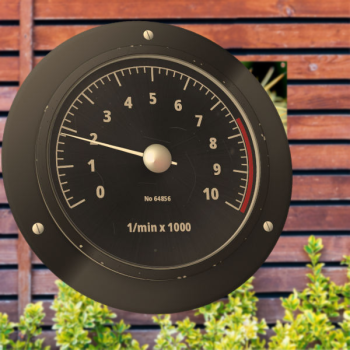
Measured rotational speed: 1800 rpm
